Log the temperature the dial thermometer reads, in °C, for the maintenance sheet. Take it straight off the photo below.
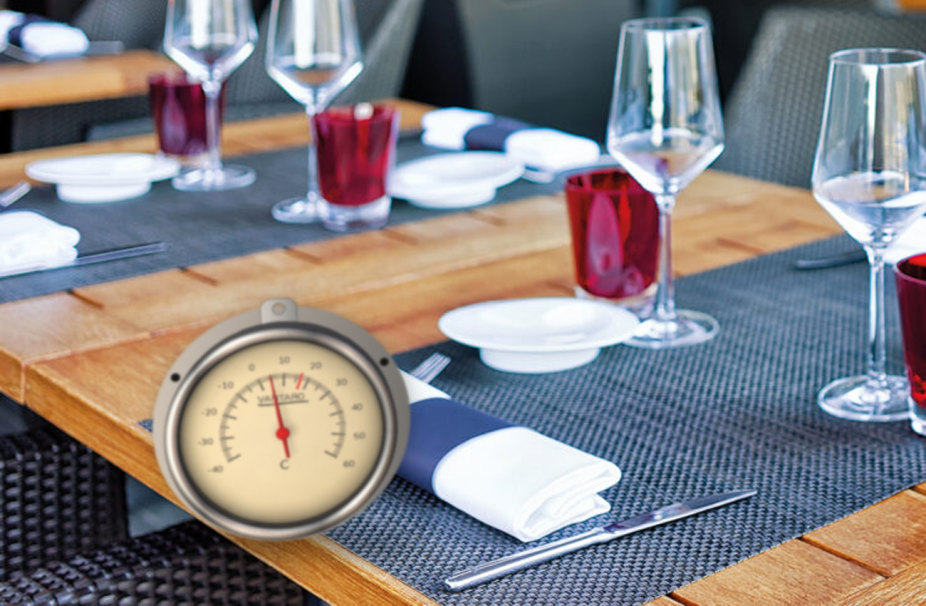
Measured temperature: 5 °C
